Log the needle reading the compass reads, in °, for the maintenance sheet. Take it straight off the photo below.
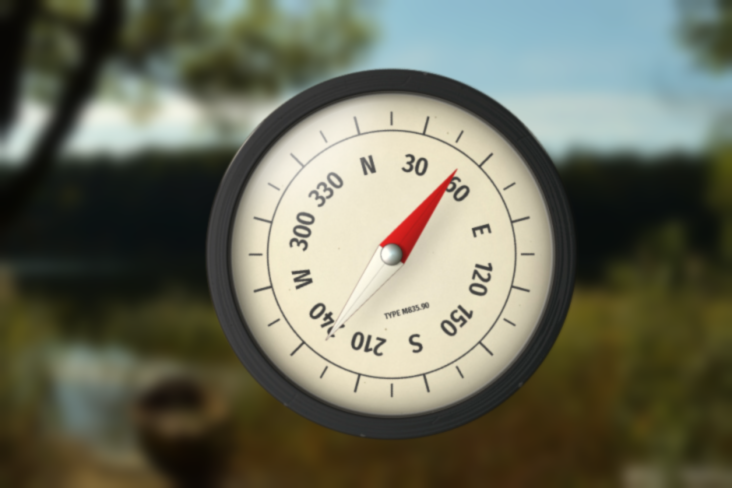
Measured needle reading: 52.5 °
